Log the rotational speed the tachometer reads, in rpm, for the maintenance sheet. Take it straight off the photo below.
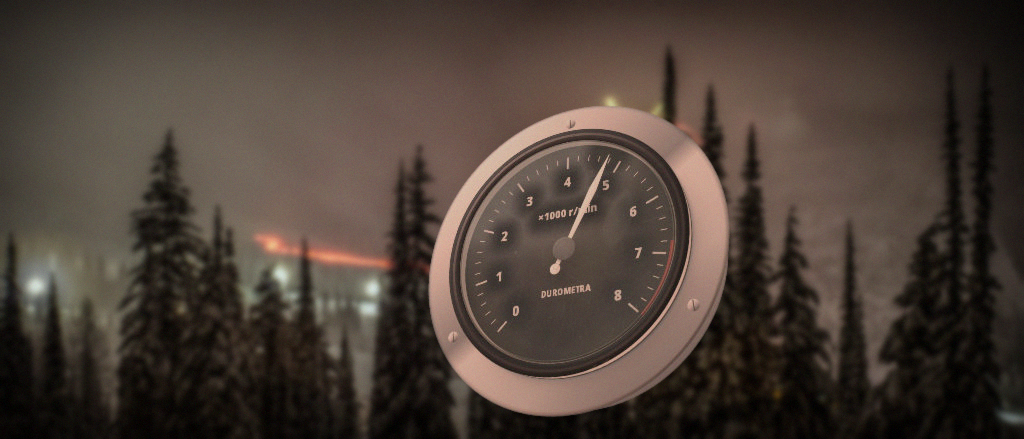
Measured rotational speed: 4800 rpm
